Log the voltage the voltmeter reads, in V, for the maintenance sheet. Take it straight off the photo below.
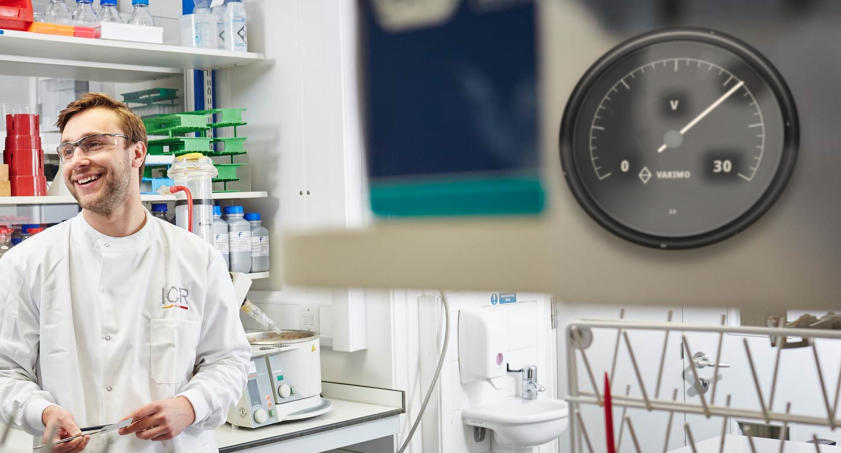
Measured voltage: 21 V
